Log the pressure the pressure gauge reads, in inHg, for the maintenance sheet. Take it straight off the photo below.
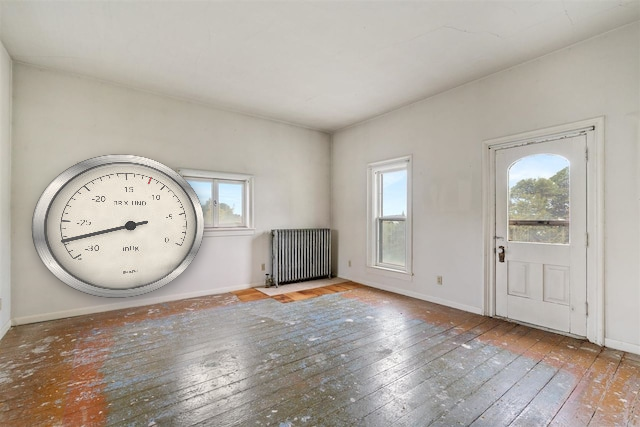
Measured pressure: -27.5 inHg
